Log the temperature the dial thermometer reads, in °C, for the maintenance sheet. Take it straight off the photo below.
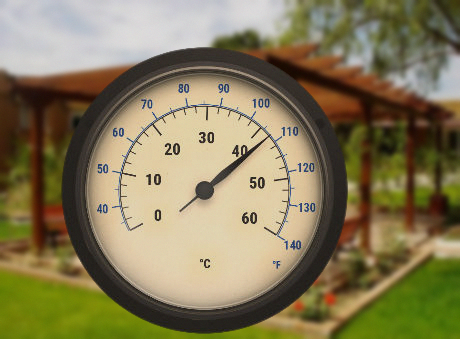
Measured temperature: 42 °C
